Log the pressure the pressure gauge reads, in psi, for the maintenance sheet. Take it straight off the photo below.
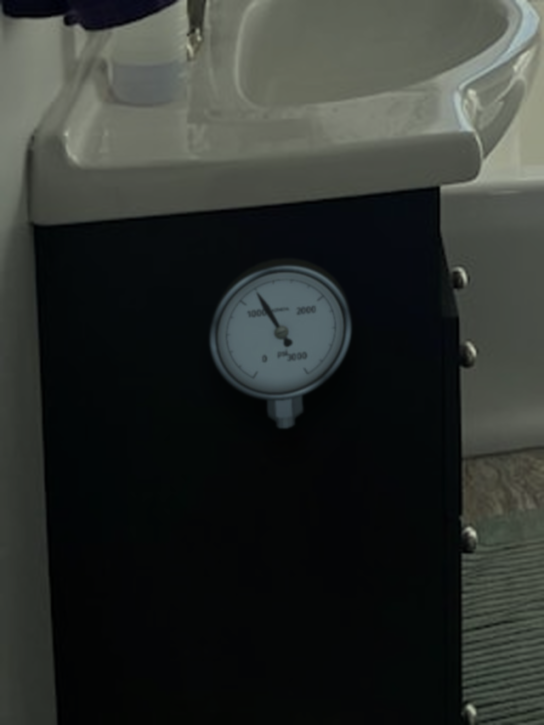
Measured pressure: 1200 psi
